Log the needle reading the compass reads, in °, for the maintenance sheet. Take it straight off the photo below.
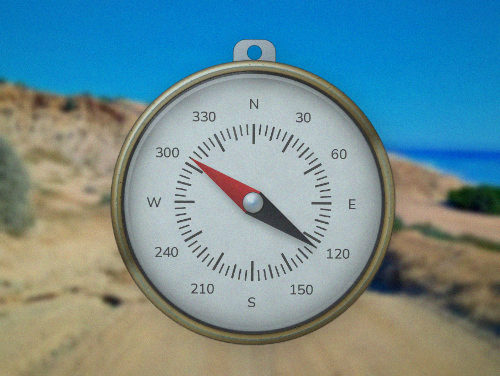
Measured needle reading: 305 °
